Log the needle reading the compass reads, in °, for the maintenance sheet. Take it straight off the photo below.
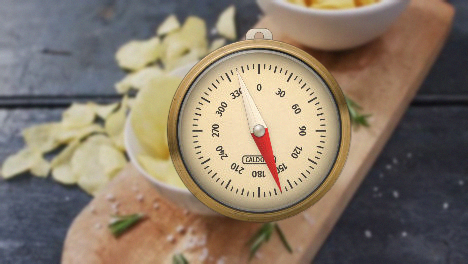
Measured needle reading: 160 °
